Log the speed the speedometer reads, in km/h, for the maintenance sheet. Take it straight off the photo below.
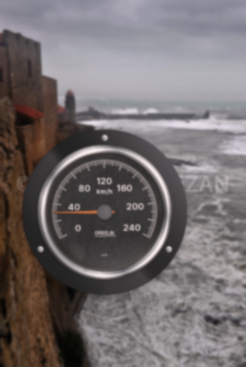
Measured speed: 30 km/h
